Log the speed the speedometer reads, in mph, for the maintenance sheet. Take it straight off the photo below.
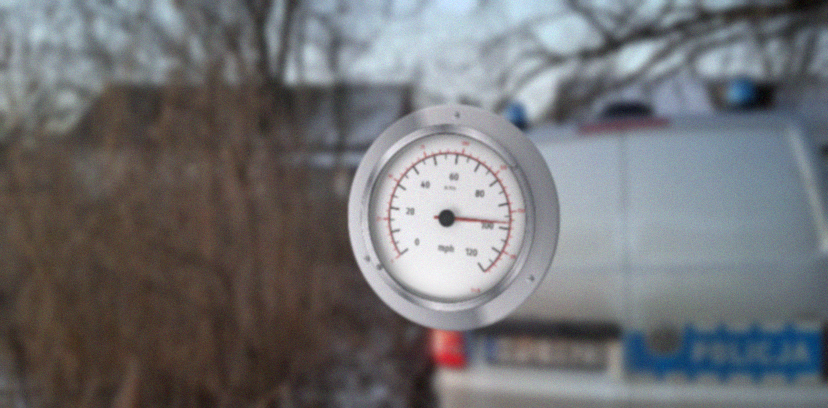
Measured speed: 97.5 mph
